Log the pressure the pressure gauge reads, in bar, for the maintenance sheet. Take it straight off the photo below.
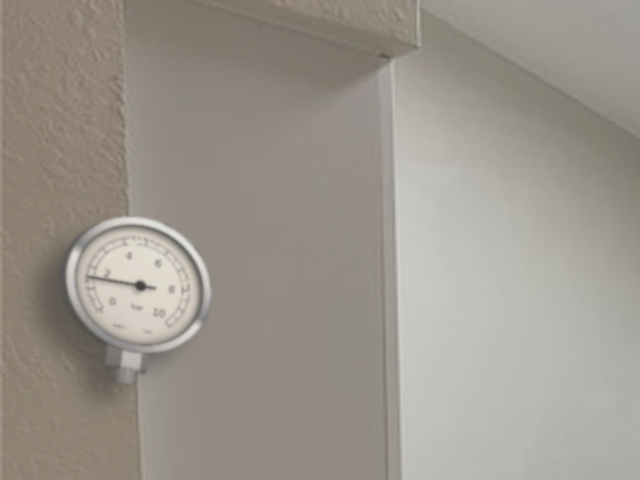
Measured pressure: 1.5 bar
